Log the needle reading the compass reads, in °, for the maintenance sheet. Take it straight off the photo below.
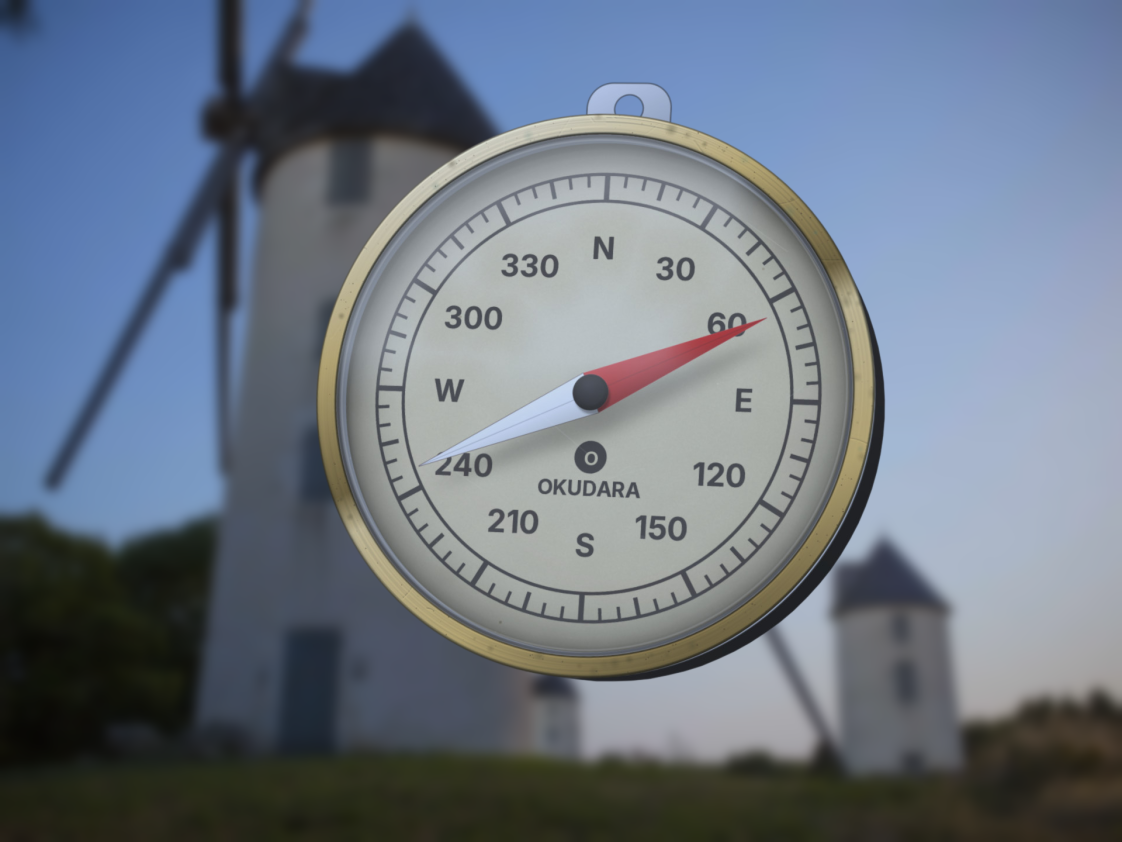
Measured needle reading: 65 °
